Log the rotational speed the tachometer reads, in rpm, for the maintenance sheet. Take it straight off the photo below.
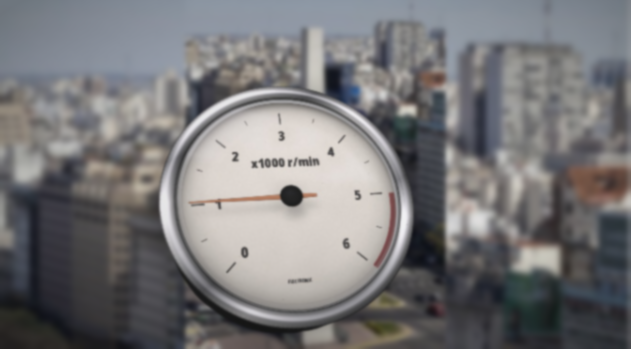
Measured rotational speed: 1000 rpm
